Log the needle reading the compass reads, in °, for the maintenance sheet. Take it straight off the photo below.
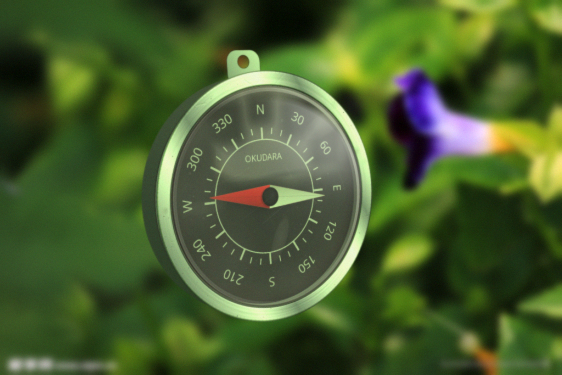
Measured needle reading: 275 °
